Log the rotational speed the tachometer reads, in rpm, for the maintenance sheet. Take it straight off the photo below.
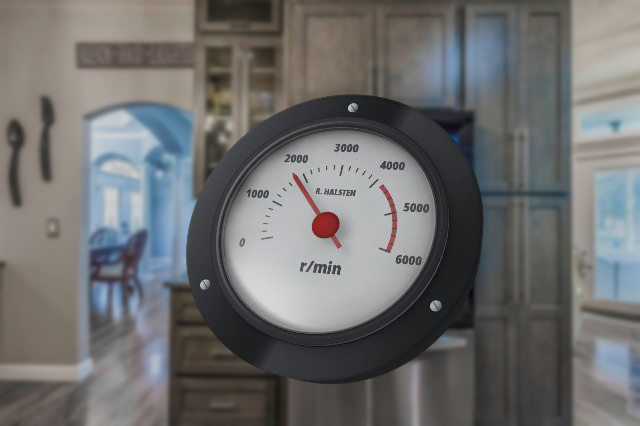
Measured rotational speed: 1800 rpm
